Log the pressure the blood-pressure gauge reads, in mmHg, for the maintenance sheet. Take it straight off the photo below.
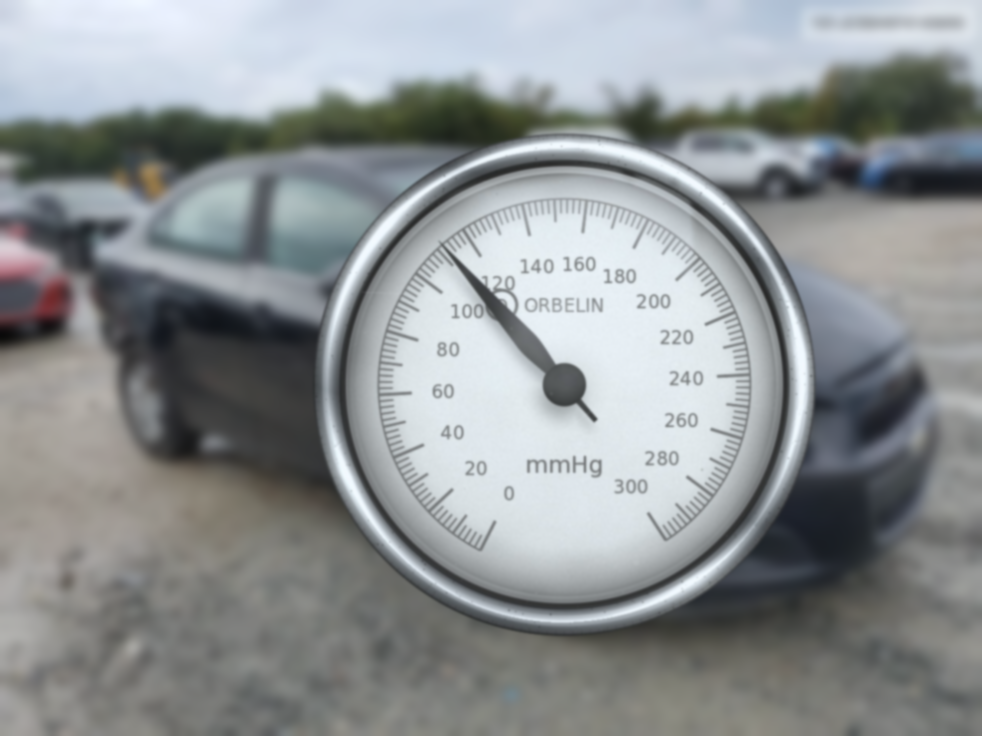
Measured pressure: 112 mmHg
